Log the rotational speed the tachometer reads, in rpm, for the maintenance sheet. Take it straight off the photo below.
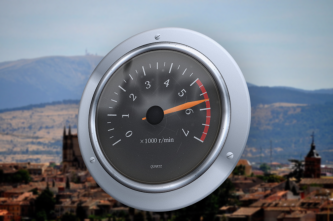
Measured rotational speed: 5750 rpm
